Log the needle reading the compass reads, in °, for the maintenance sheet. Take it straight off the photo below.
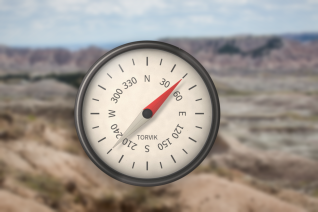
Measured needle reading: 45 °
